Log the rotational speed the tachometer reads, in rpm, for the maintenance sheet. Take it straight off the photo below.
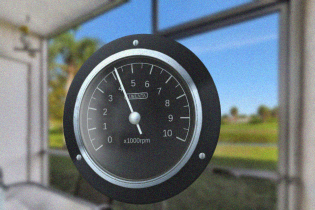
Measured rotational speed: 4250 rpm
